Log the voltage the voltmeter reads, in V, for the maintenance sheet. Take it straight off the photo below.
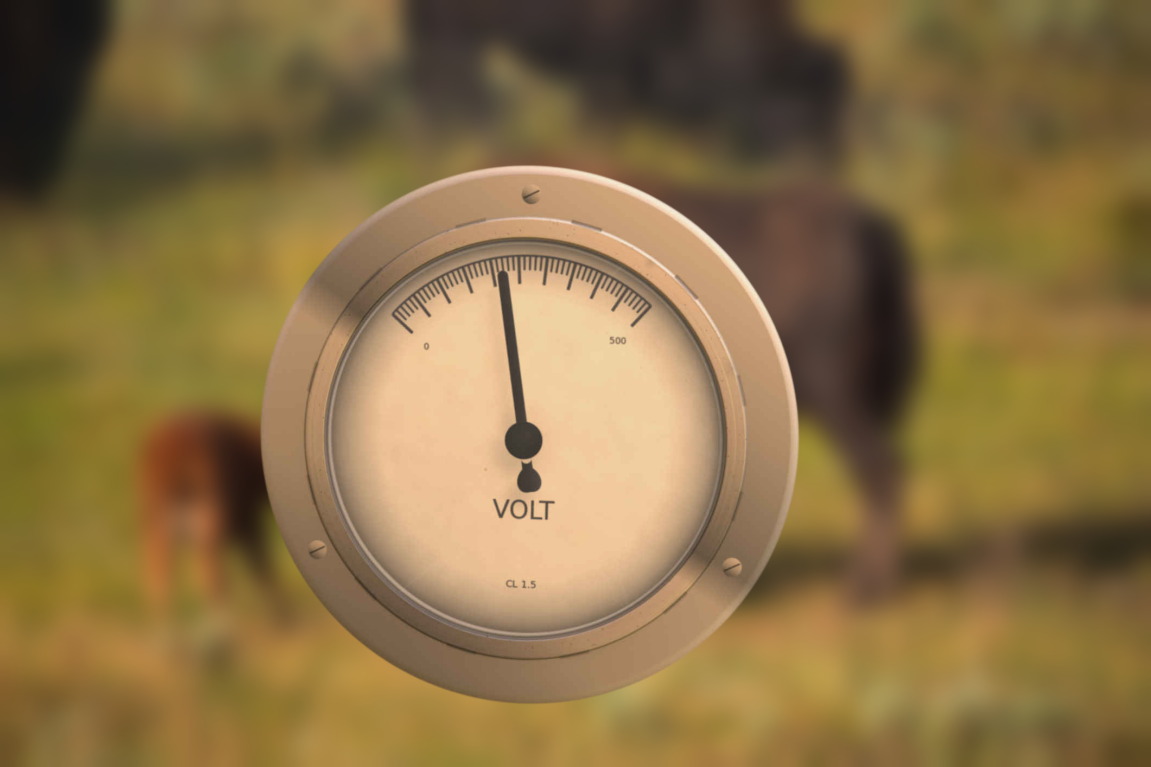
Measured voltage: 220 V
